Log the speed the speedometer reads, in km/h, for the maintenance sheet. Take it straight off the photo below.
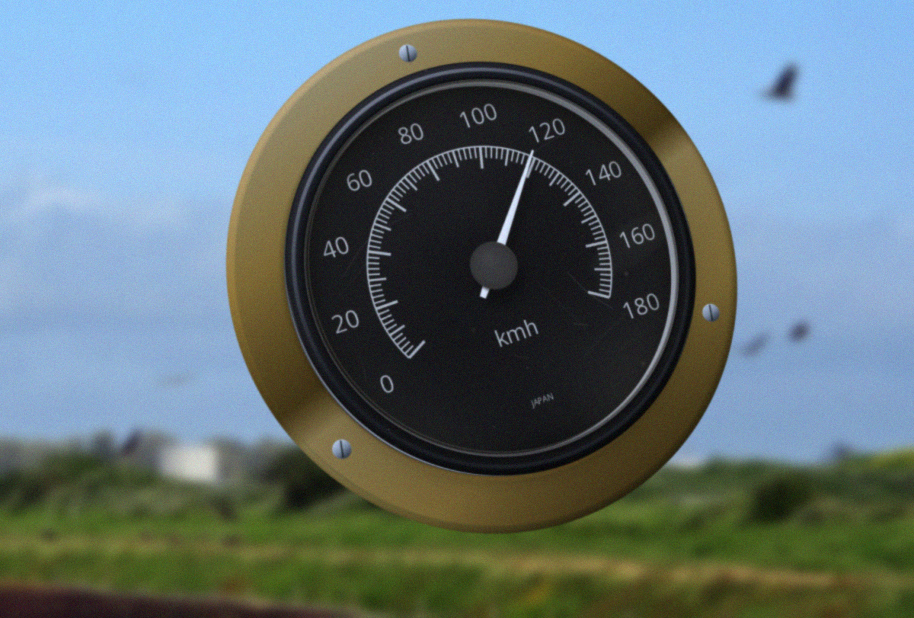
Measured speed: 118 km/h
